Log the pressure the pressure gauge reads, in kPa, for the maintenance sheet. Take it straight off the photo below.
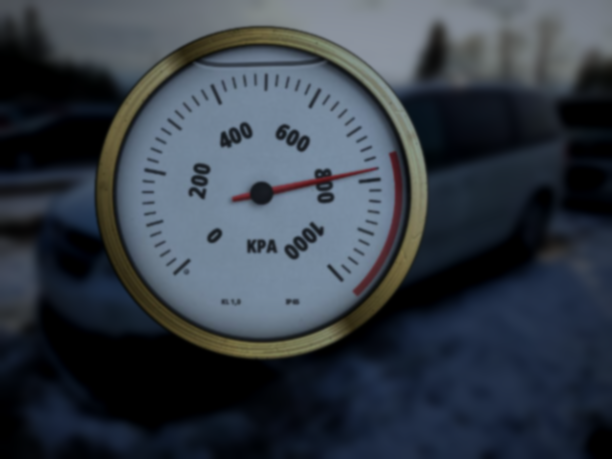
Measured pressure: 780 kPa
